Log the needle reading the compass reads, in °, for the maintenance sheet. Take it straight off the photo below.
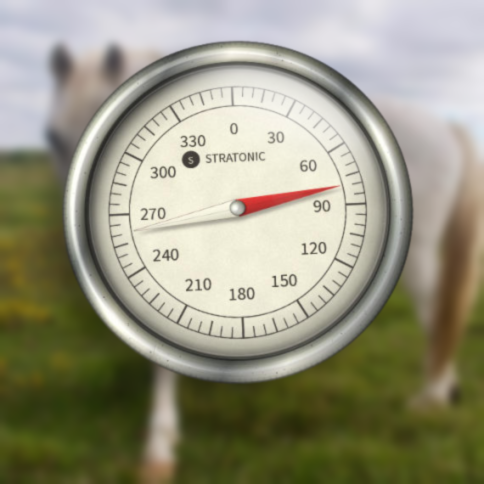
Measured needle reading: 80 °
